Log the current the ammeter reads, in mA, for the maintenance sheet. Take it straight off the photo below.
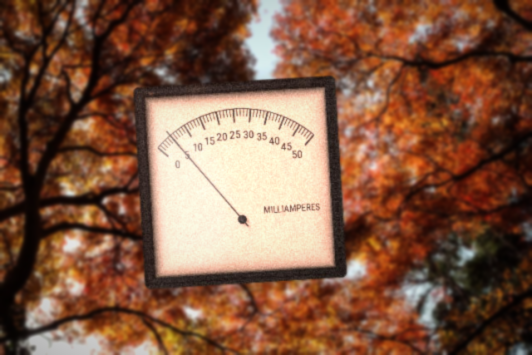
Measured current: 5 mA
